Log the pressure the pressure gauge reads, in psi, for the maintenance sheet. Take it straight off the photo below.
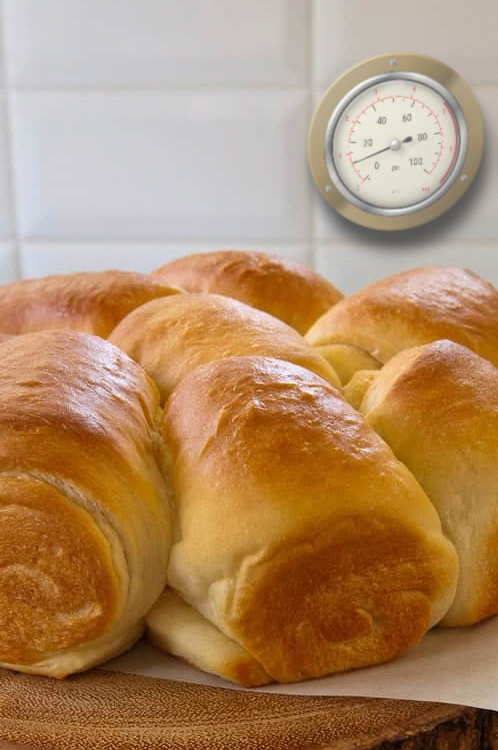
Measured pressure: 10 psi
